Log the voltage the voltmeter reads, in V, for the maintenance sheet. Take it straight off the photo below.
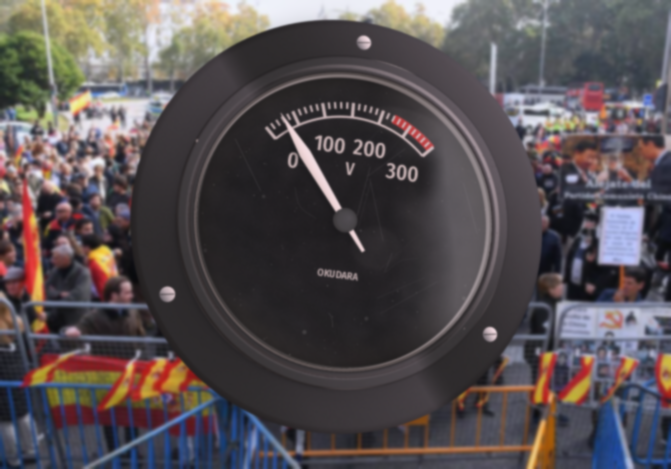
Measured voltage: 30 V
